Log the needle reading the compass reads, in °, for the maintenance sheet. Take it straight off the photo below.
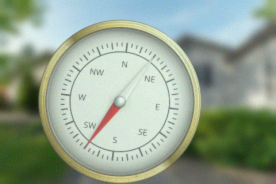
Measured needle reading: 210 °
